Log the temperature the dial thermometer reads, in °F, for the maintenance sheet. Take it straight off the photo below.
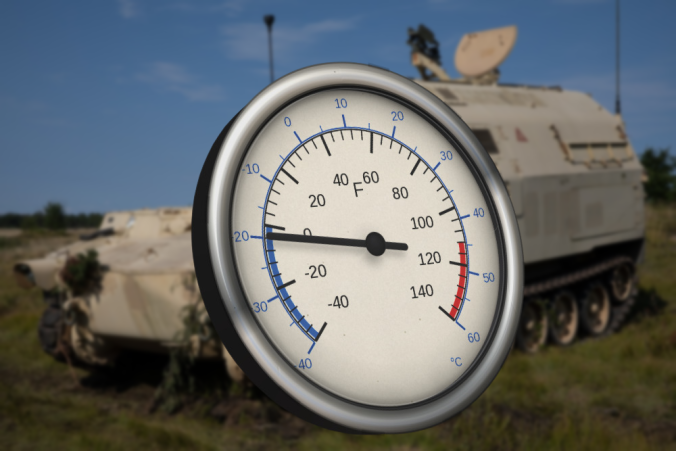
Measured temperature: -4 °F
